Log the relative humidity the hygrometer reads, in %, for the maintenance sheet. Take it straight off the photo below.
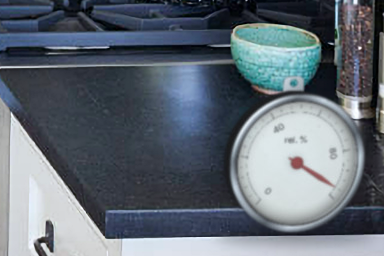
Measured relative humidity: 96 %
